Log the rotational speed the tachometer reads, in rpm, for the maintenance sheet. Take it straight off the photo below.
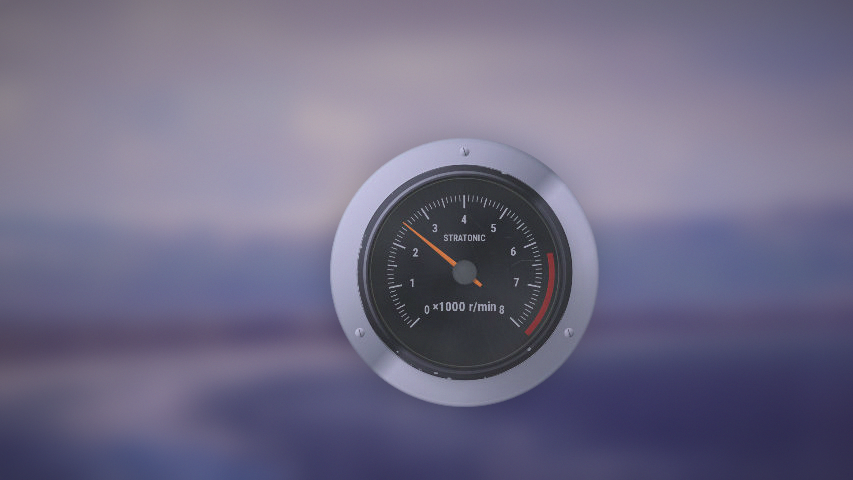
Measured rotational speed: 2500 rpm
